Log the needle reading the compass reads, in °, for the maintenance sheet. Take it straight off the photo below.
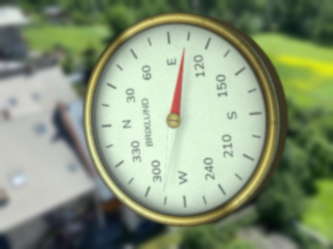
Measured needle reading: 105 °
